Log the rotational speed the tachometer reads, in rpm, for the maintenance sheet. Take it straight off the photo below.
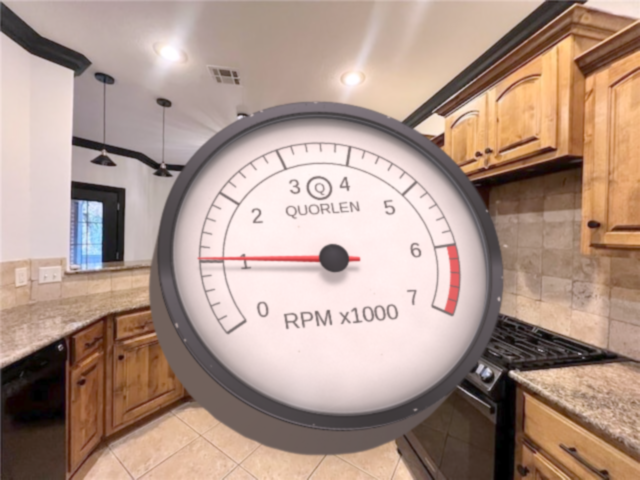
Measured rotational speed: 1000 rpm
